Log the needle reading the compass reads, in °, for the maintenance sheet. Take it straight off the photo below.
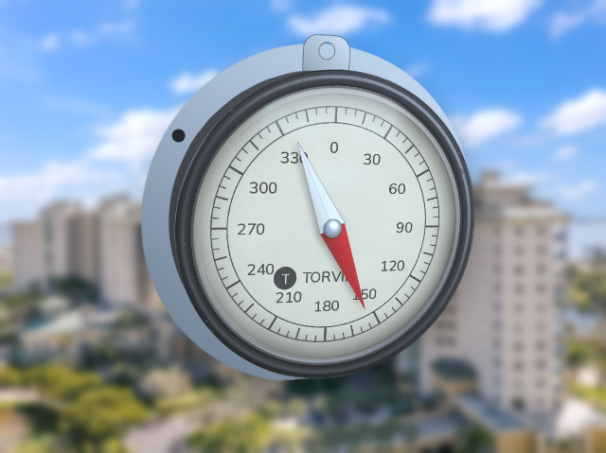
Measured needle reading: 155 °
